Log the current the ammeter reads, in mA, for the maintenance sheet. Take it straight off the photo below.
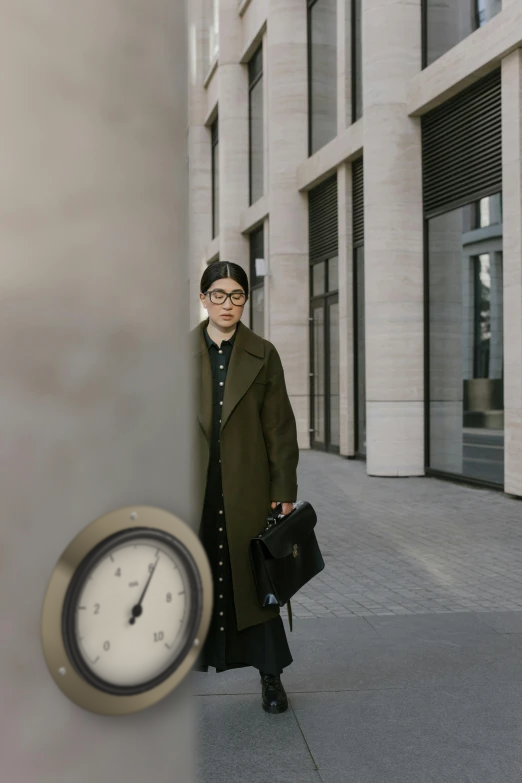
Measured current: 6 mA
